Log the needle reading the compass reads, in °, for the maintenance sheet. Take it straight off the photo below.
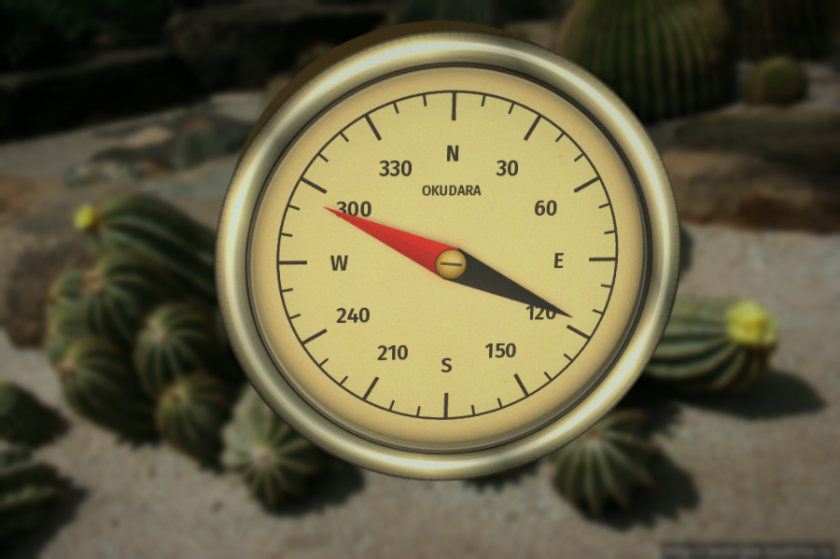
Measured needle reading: 295 °
